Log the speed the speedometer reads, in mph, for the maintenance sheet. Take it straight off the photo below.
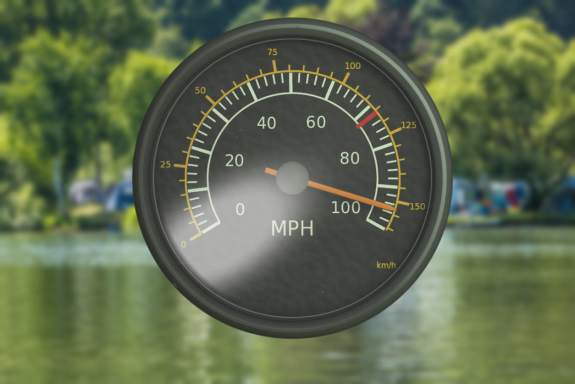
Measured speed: 95 mph
